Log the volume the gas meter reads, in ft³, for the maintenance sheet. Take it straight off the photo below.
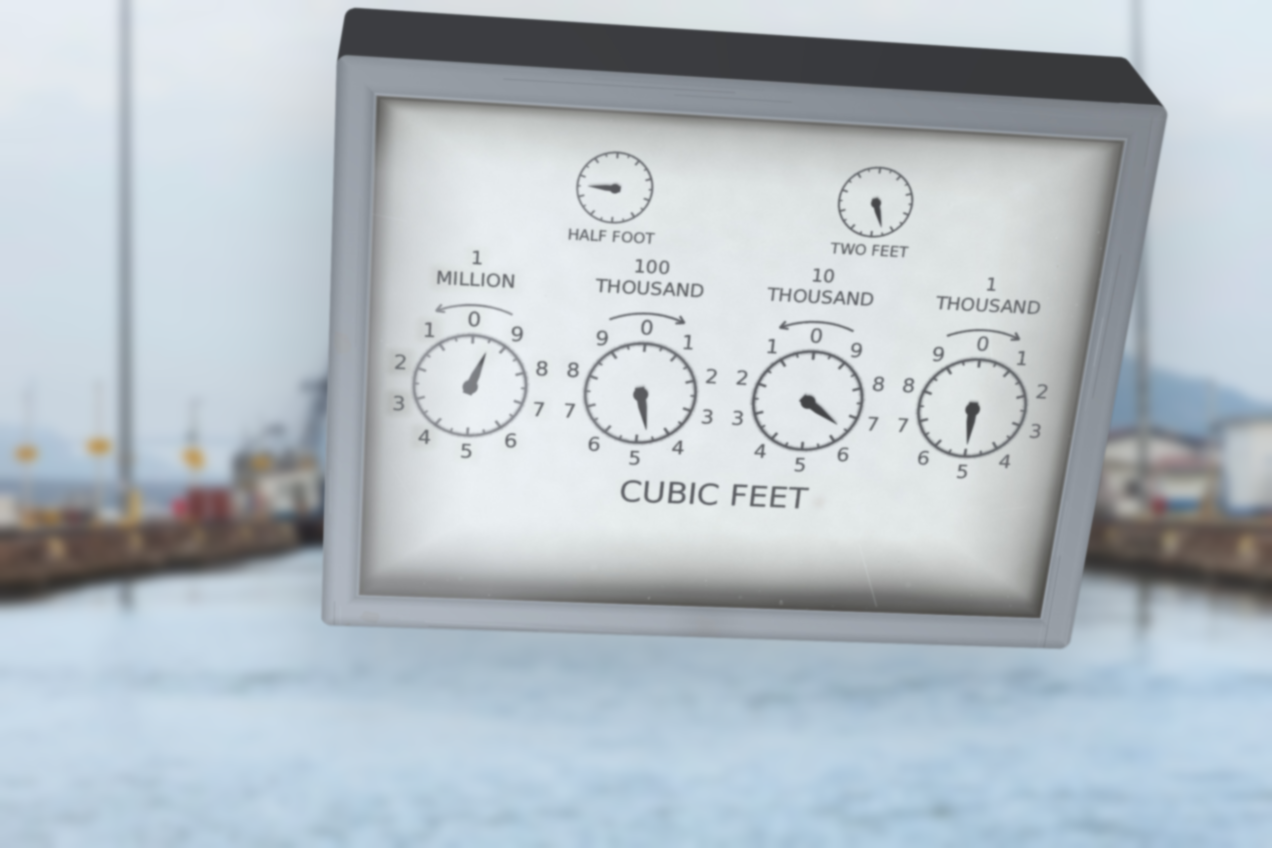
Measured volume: 946500 ft³
